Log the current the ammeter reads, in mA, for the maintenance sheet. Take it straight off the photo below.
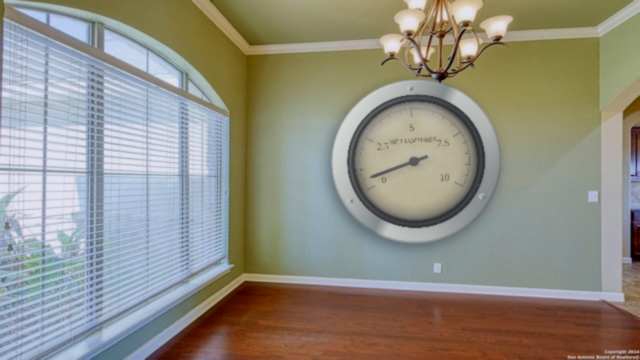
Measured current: 0.5 mA
